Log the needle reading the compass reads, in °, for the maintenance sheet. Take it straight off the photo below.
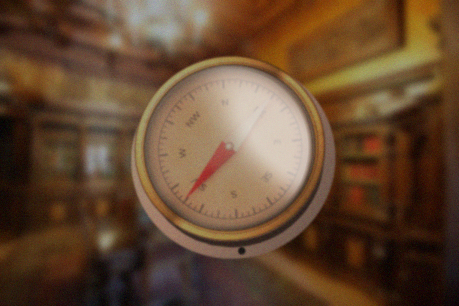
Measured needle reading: 225 °
